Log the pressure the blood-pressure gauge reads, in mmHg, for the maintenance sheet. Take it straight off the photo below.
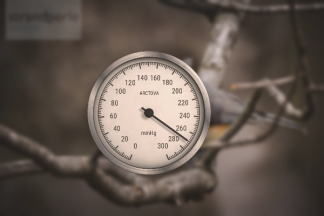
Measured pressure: 270 mmHg
